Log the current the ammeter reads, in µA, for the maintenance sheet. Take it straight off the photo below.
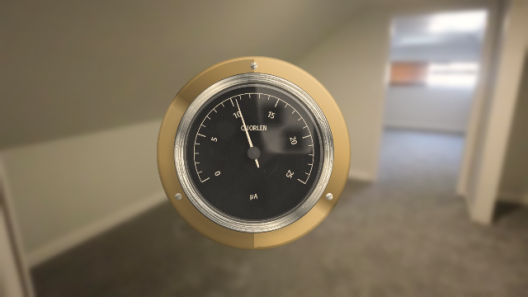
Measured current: 10.5 µA
